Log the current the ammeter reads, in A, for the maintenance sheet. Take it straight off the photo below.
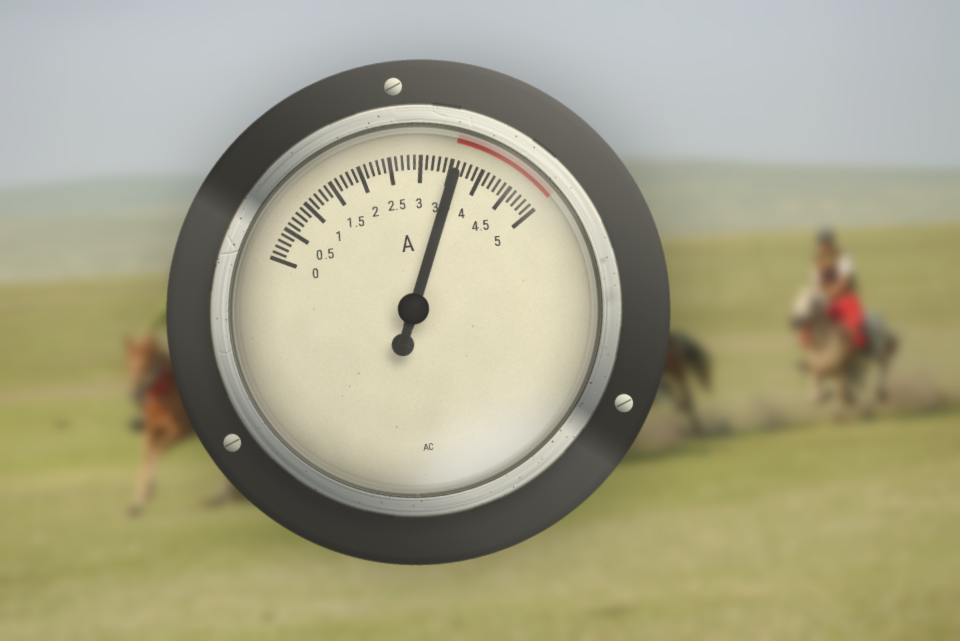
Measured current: 3.6 A
